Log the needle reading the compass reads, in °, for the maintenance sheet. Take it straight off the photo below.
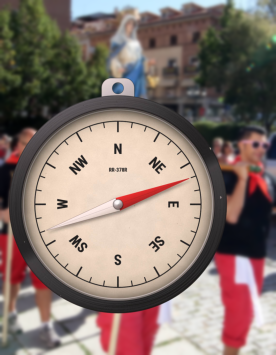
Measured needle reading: 70 °
